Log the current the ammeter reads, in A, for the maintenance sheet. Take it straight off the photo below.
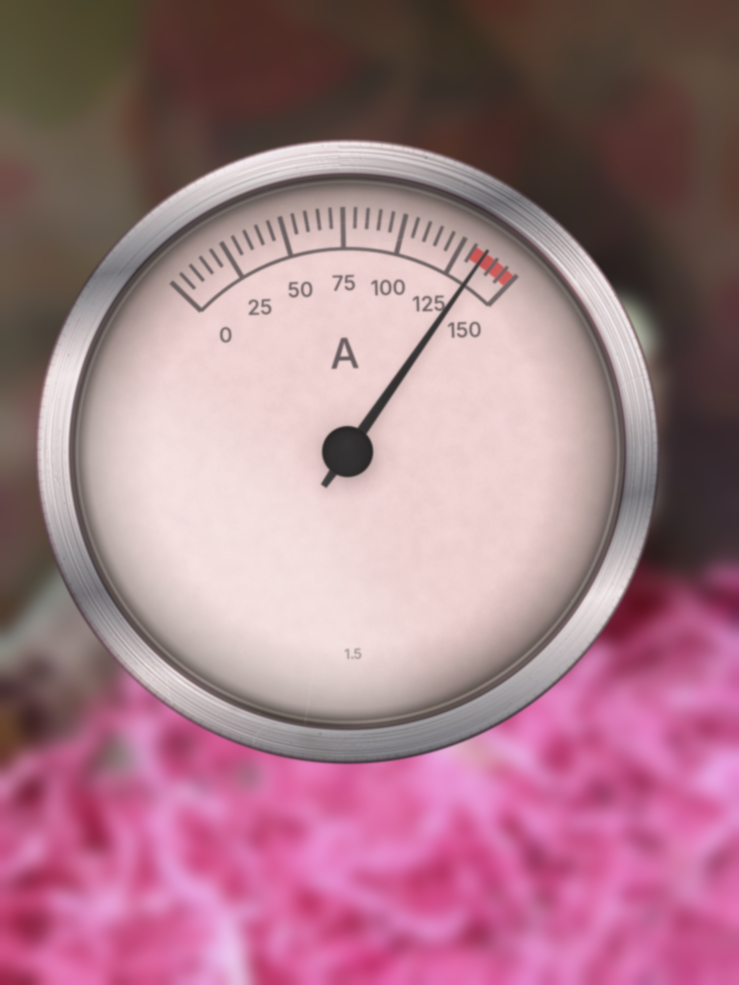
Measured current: 135 A
